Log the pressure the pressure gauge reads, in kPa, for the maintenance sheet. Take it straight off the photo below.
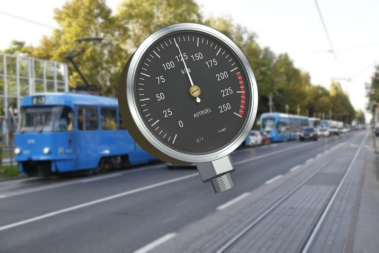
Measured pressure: 125 kPa
